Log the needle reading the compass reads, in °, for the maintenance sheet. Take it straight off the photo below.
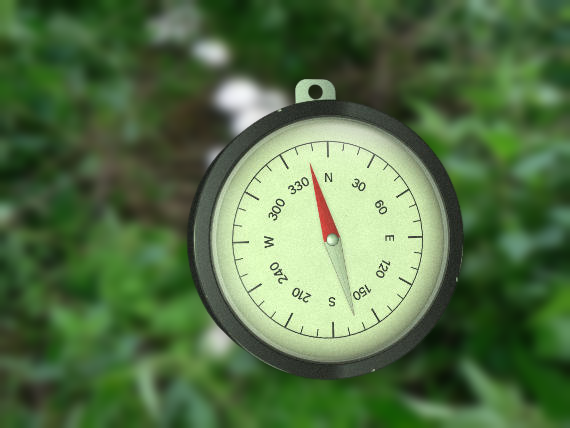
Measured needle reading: 345 °
